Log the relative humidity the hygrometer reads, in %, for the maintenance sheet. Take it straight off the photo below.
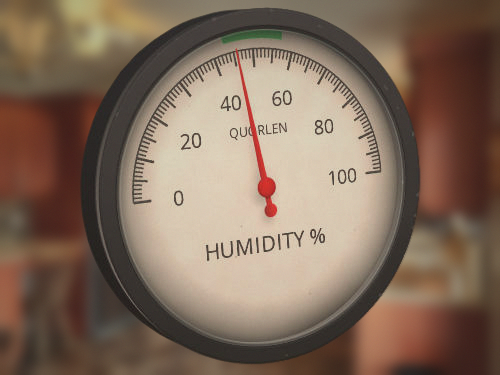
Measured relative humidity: 45 %
